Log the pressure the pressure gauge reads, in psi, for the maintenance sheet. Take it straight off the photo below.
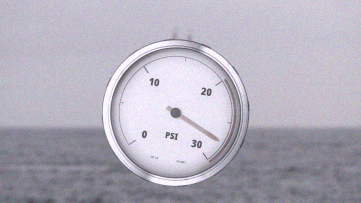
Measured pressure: 27.5 psi
